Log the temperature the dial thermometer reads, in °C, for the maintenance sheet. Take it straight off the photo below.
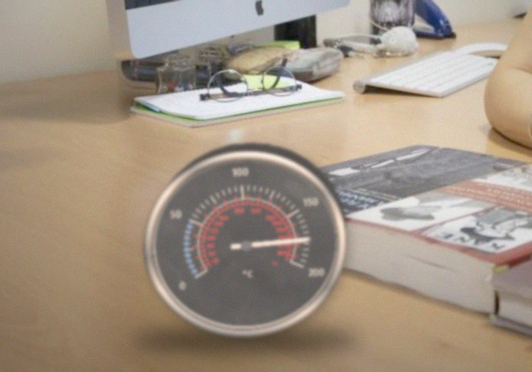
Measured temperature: 175 °C
